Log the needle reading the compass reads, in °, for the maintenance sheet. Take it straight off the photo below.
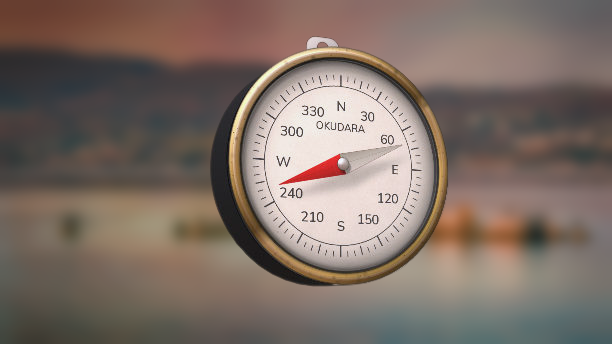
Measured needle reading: 250 °
